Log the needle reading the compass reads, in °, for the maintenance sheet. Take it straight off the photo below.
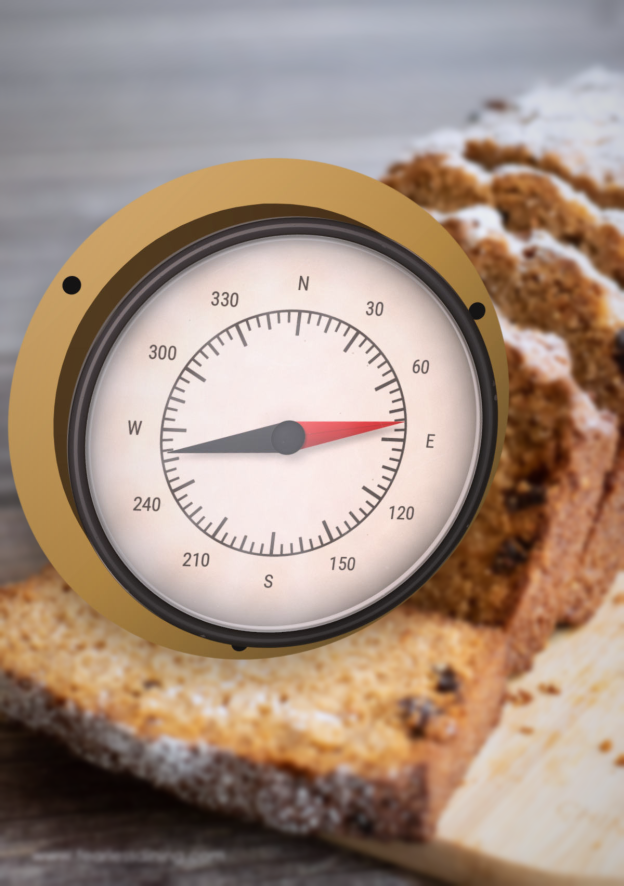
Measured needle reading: 80 °
